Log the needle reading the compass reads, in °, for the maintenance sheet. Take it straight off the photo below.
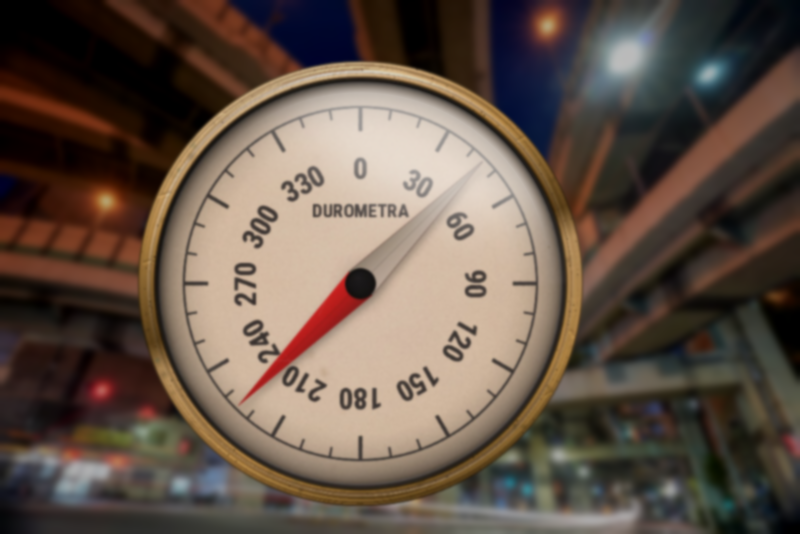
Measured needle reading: 225 °
